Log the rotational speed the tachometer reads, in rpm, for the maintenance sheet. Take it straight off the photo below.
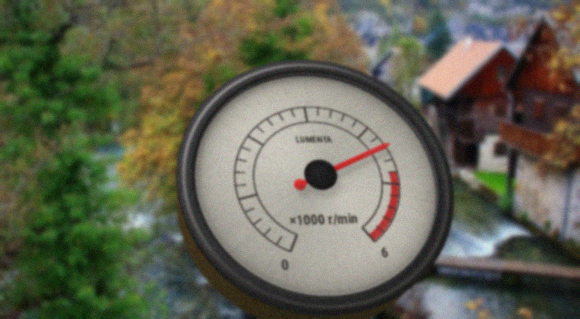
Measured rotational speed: 4400 rpm
